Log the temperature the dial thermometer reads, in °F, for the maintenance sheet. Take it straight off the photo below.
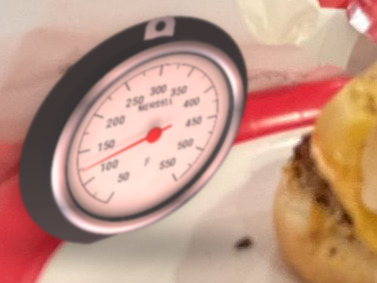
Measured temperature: 125 °F
